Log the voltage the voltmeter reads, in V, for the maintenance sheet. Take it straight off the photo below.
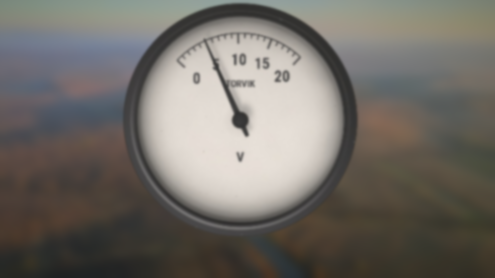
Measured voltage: 5 V
